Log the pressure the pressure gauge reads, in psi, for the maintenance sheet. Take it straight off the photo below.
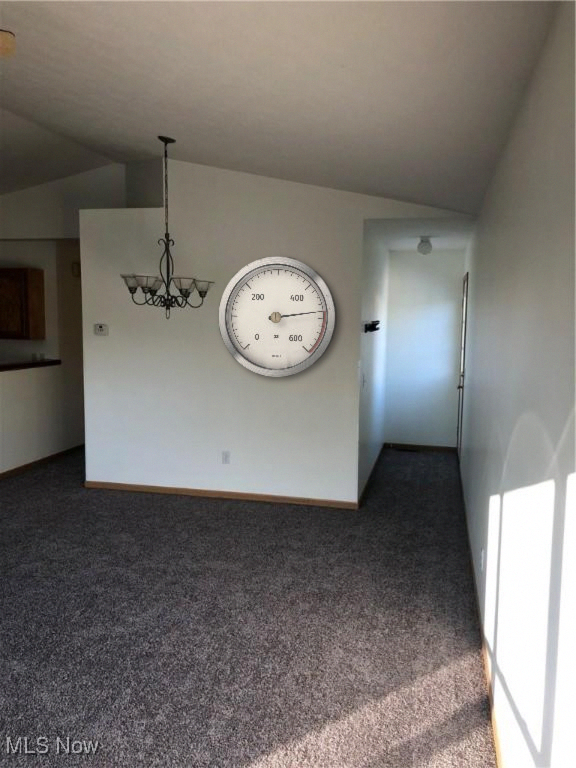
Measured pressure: 480 psi
